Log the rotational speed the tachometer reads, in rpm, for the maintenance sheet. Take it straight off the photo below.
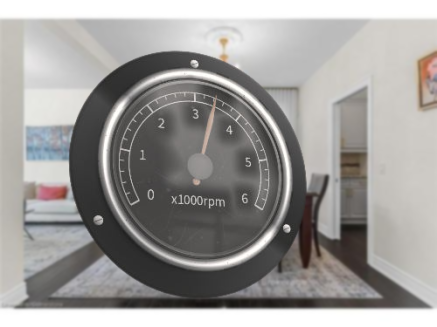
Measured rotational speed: 3400 rpm
